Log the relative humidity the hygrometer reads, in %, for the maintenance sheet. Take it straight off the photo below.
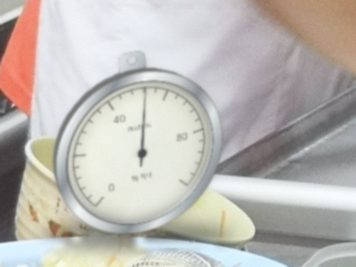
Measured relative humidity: 52 %
